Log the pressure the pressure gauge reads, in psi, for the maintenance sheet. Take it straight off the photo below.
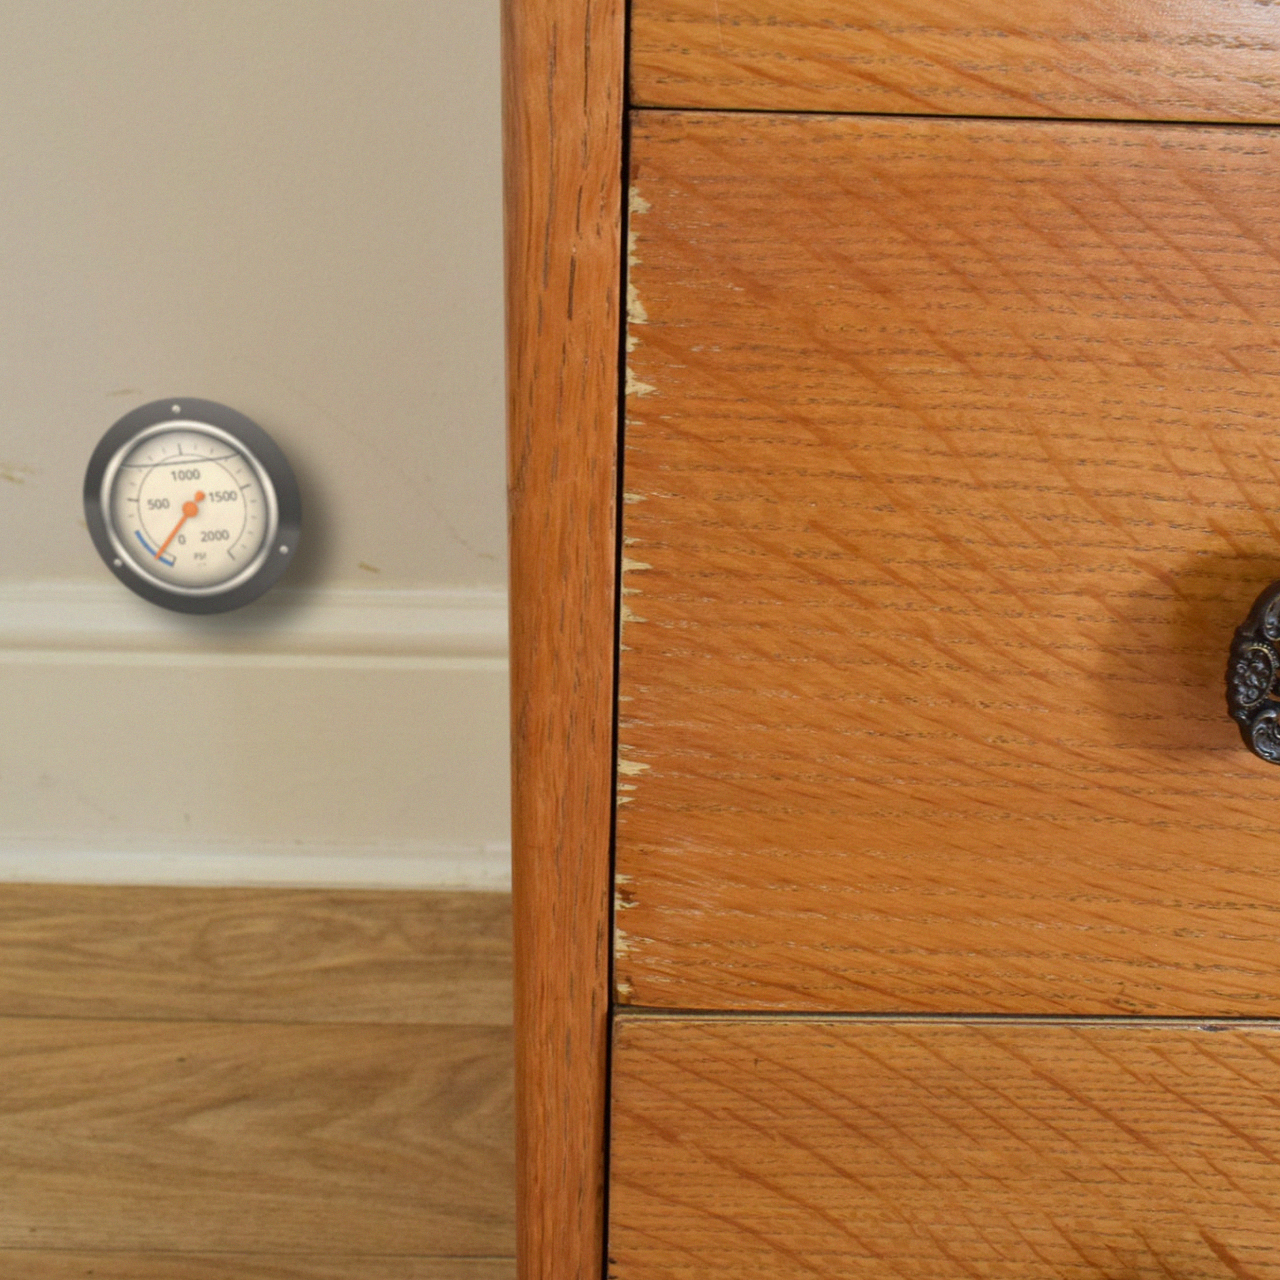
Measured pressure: 100 psi
